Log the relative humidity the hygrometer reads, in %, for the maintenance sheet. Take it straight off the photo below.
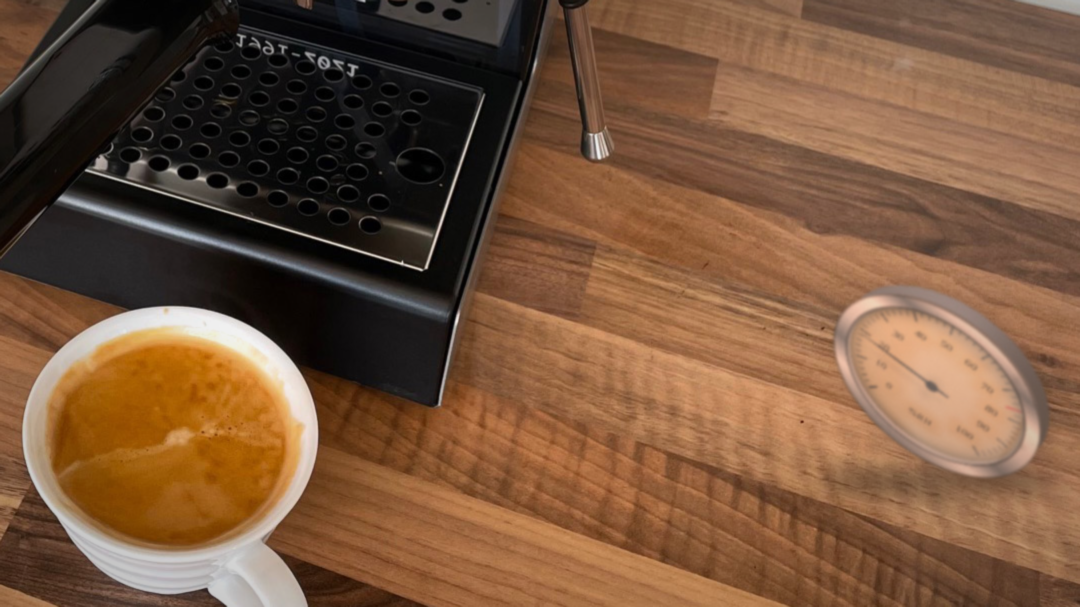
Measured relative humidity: 20 %
